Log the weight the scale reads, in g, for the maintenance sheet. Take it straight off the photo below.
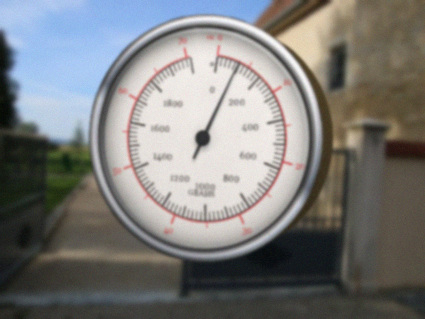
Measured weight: 100 g
